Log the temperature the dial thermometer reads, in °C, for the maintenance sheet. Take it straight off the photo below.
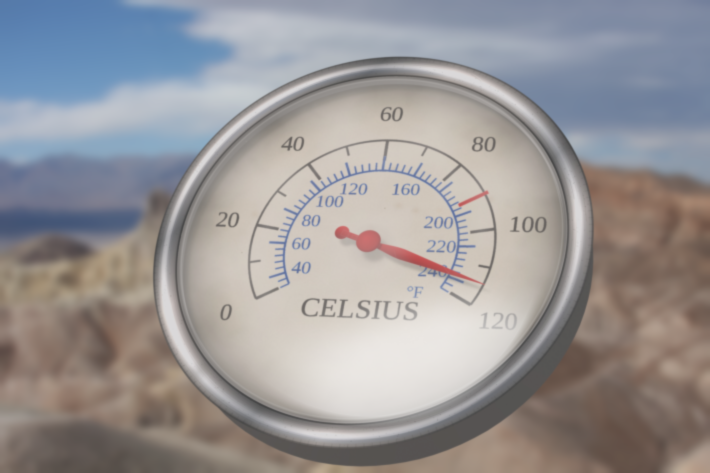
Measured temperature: 115 °C
